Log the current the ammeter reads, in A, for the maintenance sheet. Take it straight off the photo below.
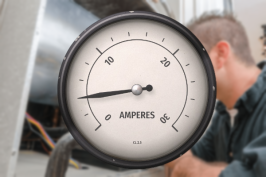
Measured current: 4 A
